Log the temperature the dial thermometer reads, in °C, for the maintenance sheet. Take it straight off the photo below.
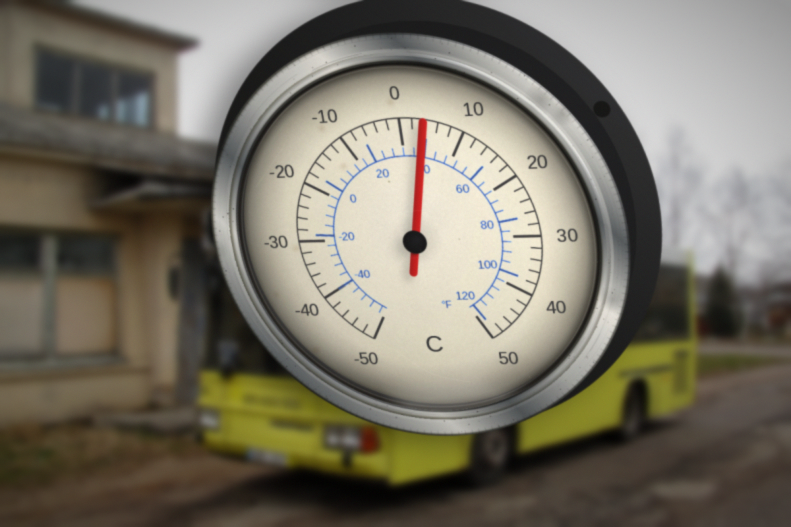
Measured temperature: 4 °C
